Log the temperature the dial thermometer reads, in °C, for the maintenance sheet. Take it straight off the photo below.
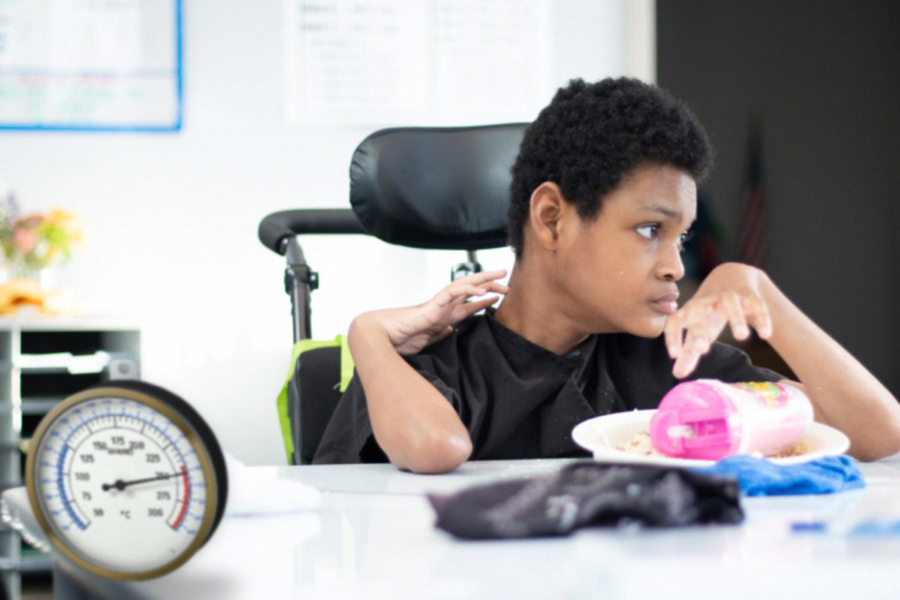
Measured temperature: 250 °C
